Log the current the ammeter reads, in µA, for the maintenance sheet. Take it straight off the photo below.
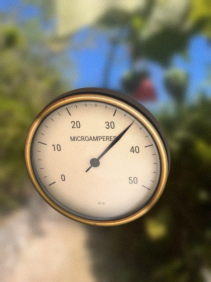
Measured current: 34 µA
